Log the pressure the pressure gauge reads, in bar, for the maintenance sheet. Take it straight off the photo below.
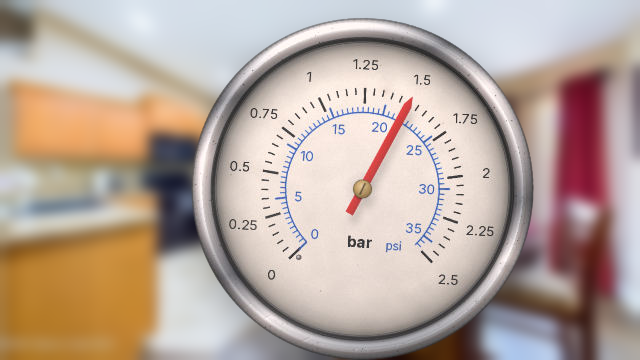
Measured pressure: 1.5 bar
